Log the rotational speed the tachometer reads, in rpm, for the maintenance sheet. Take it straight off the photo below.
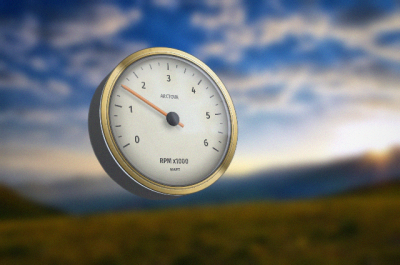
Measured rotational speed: 1500 rpm
